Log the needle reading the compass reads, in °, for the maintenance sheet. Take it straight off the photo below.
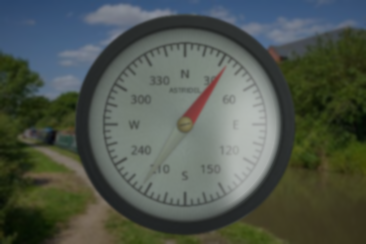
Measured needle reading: 35 °
